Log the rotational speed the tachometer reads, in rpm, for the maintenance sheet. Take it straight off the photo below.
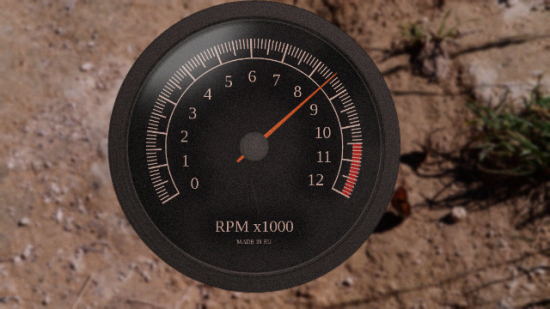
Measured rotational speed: 8500 rpm
